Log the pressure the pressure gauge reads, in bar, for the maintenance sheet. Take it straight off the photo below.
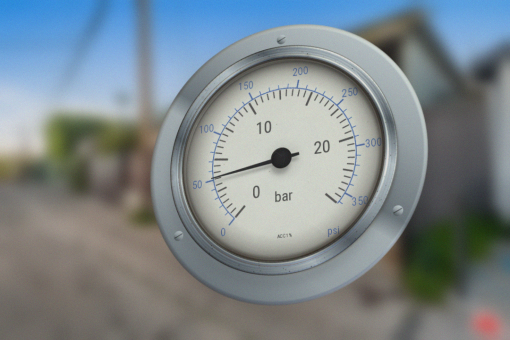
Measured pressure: 3.5 bar
